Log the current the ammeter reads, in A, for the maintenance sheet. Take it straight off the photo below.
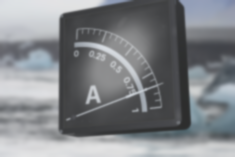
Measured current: 0.85 A
